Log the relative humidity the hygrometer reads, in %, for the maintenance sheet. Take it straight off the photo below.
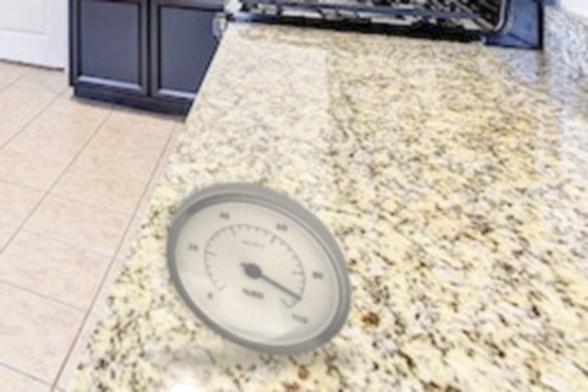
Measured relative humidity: 92 %
